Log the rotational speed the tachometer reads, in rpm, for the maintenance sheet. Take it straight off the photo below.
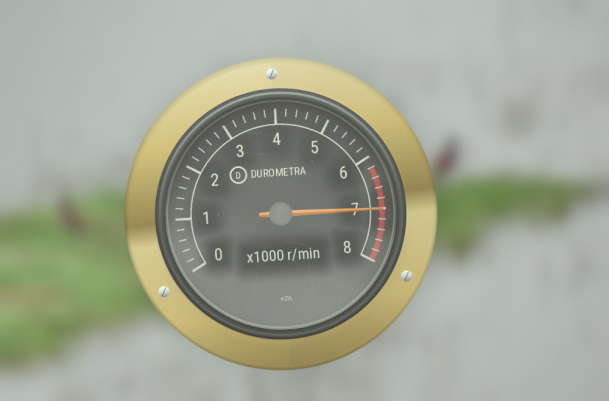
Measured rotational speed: 7000 rpm
